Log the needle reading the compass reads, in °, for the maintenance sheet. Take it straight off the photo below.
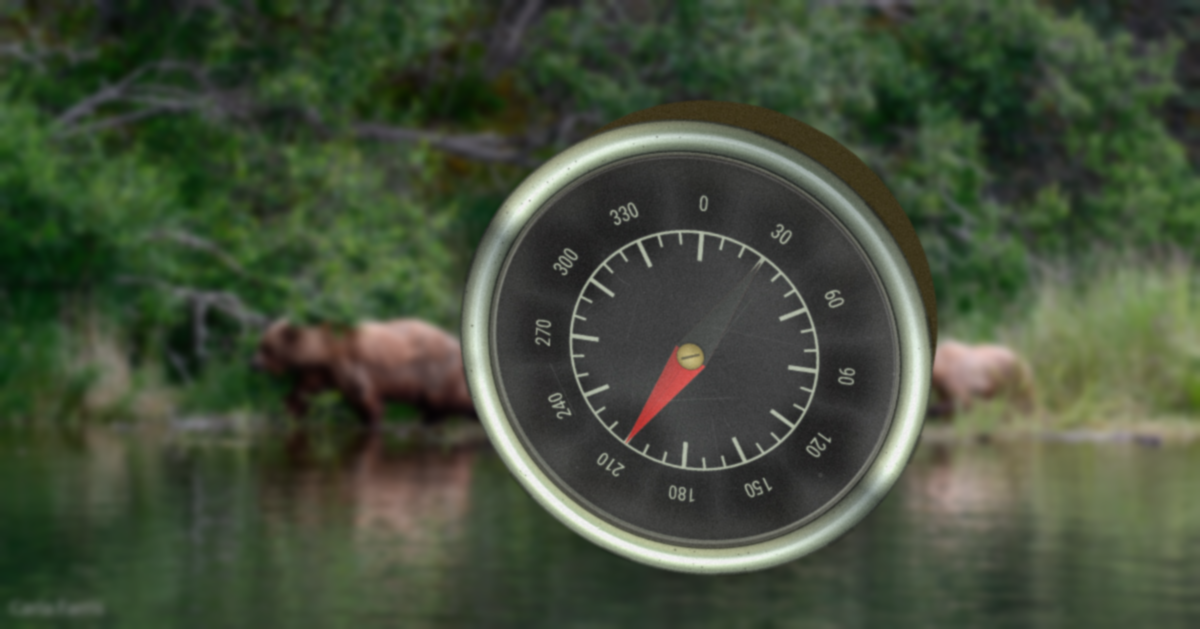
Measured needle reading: 210 °
